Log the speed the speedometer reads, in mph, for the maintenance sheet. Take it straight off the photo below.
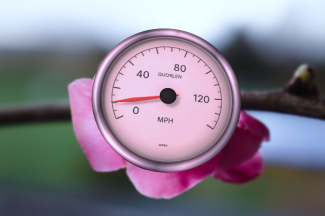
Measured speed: 10 mph
